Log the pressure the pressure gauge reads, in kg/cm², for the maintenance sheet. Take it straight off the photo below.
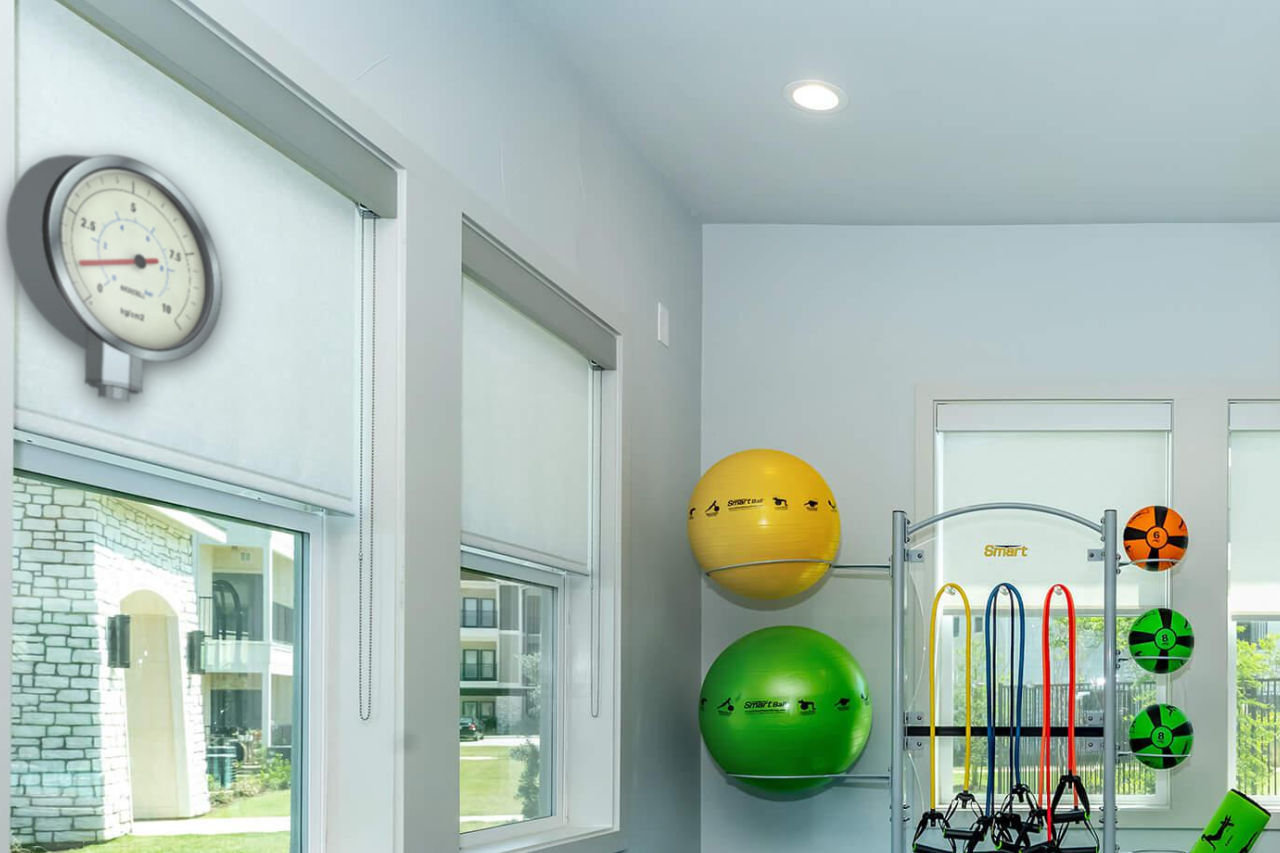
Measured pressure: 1 kg/cm²
